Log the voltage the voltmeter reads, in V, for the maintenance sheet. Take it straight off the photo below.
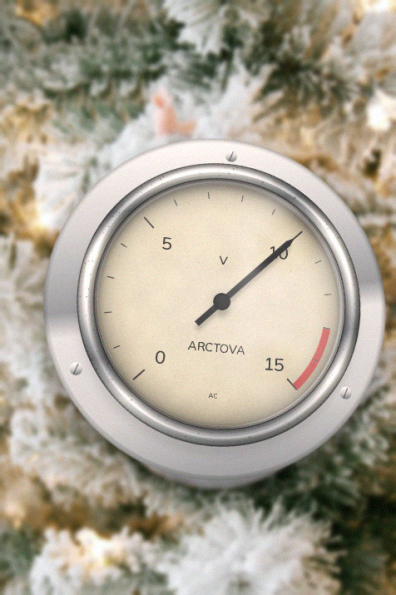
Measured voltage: 10 V
